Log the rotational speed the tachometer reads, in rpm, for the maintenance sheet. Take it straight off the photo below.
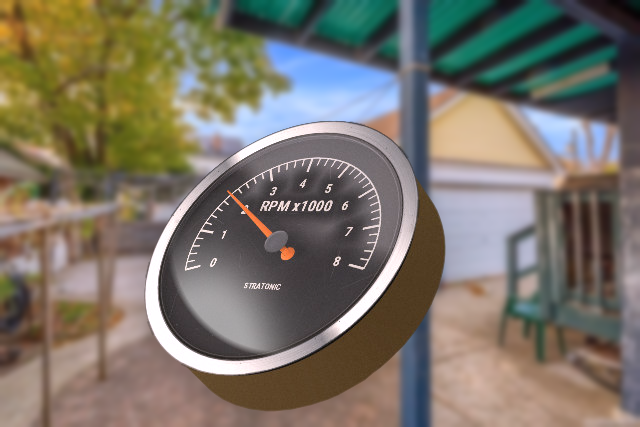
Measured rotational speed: 2000 rpm
